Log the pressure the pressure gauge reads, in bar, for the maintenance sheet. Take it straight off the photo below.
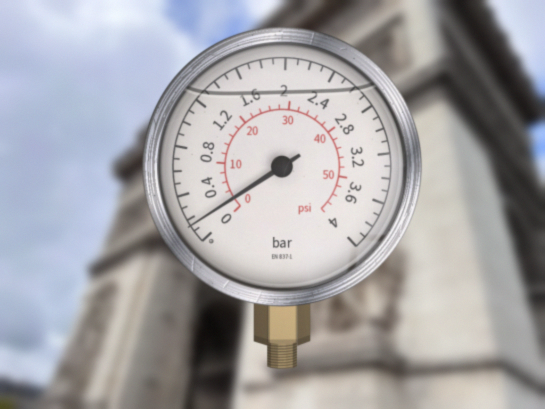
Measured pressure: 0.15 bar
